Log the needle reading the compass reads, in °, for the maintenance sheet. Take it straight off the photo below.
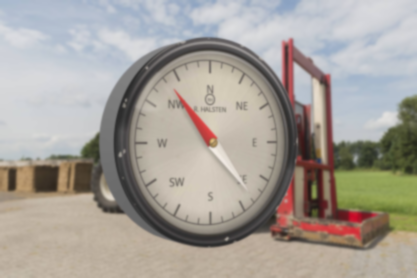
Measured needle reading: 320 °
